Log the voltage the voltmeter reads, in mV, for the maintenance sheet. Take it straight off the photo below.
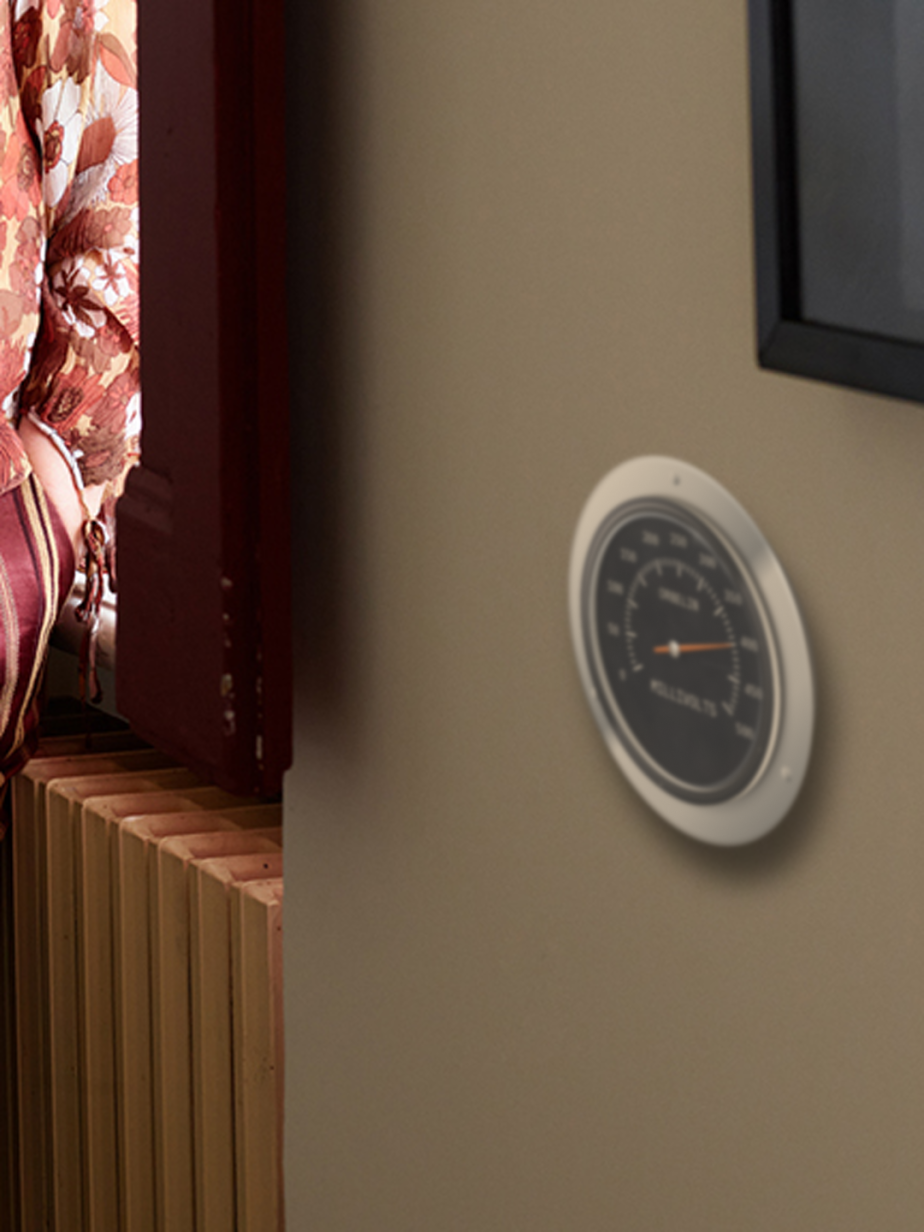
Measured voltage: 400 mV
